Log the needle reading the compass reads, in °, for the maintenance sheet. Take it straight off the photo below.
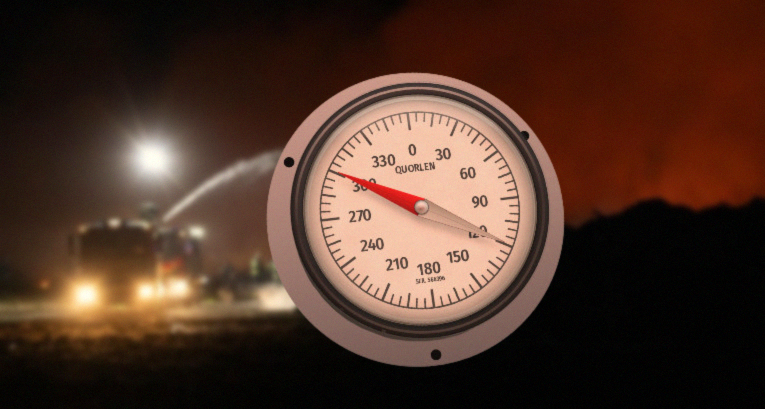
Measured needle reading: 300 °
